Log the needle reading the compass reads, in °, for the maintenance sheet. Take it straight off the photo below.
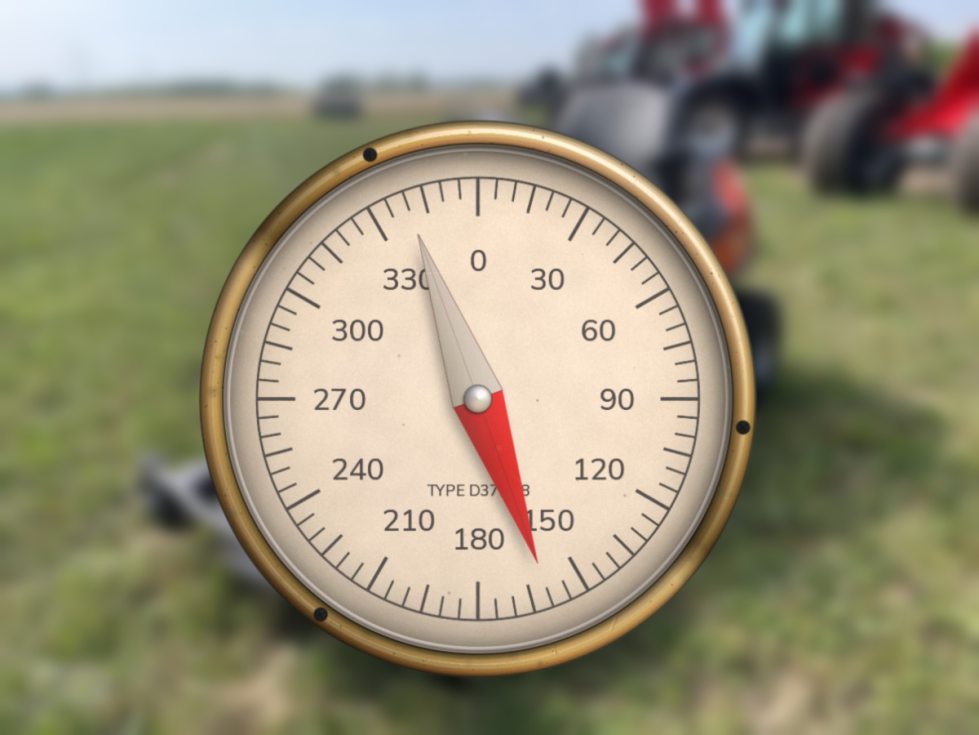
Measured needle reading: 160 °
